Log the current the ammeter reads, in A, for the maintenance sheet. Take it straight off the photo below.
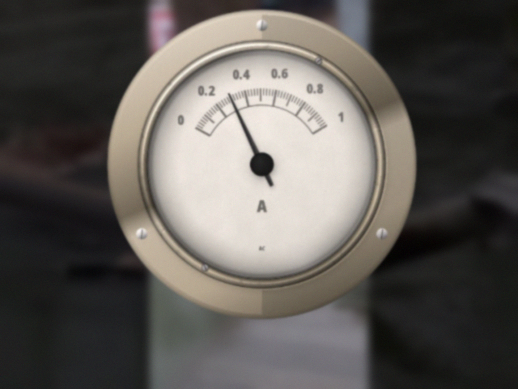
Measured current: 0.3 A
